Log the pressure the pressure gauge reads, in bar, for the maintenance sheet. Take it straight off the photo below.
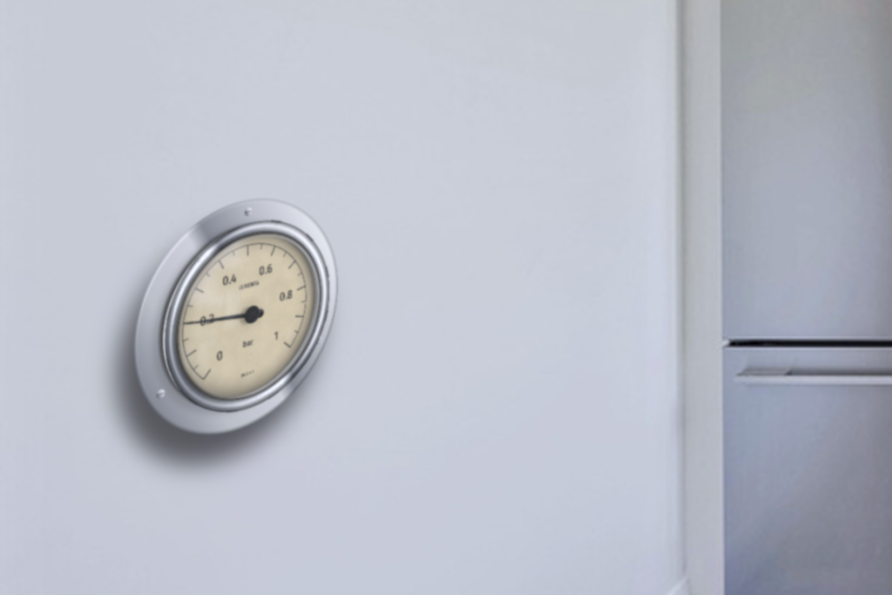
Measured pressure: 0.2 bar
